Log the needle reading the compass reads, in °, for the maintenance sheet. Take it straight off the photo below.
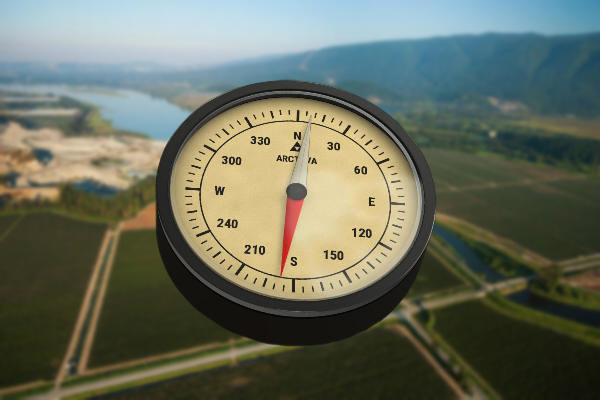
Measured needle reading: 187.5 °
